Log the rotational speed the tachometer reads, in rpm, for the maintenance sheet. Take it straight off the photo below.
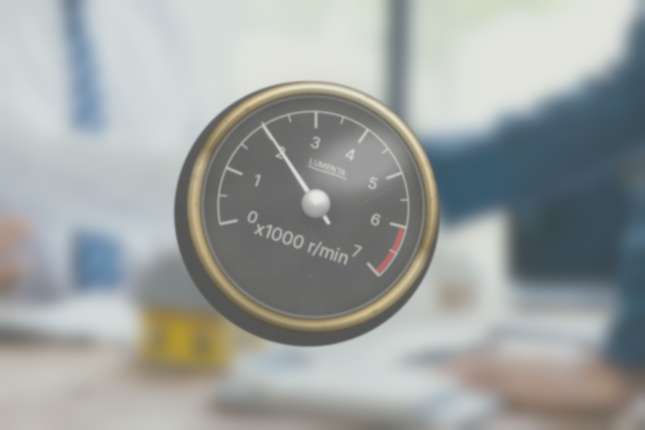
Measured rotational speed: 2000 rpm
